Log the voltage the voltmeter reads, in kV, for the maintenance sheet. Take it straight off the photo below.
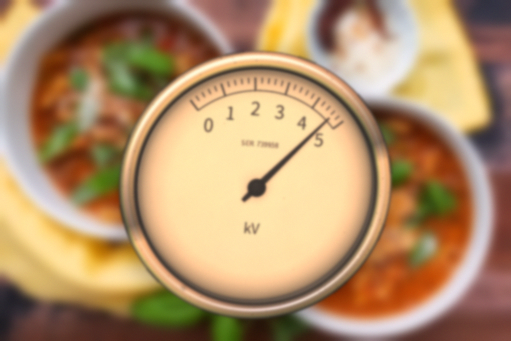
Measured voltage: 4.6 kV
